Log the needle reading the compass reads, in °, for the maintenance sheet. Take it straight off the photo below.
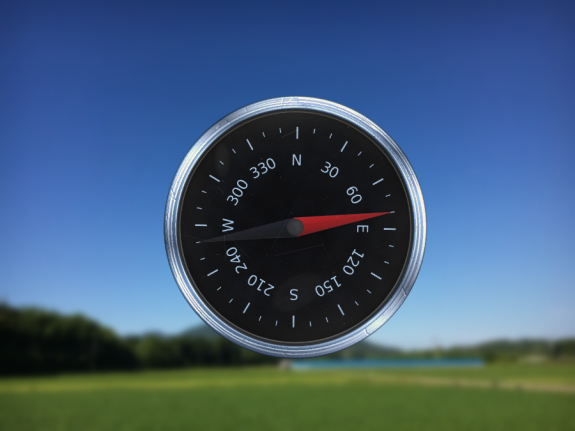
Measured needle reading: 80 °
